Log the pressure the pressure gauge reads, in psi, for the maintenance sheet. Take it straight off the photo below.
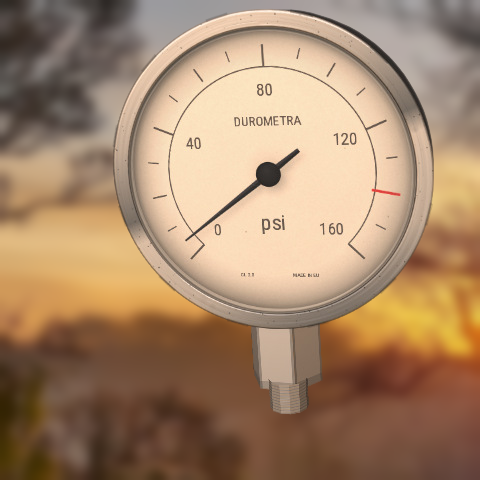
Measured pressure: 5 psi
